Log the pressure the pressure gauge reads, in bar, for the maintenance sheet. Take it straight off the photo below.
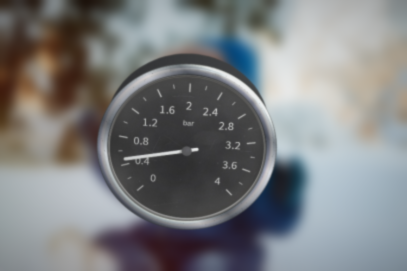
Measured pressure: 0.5 bar
